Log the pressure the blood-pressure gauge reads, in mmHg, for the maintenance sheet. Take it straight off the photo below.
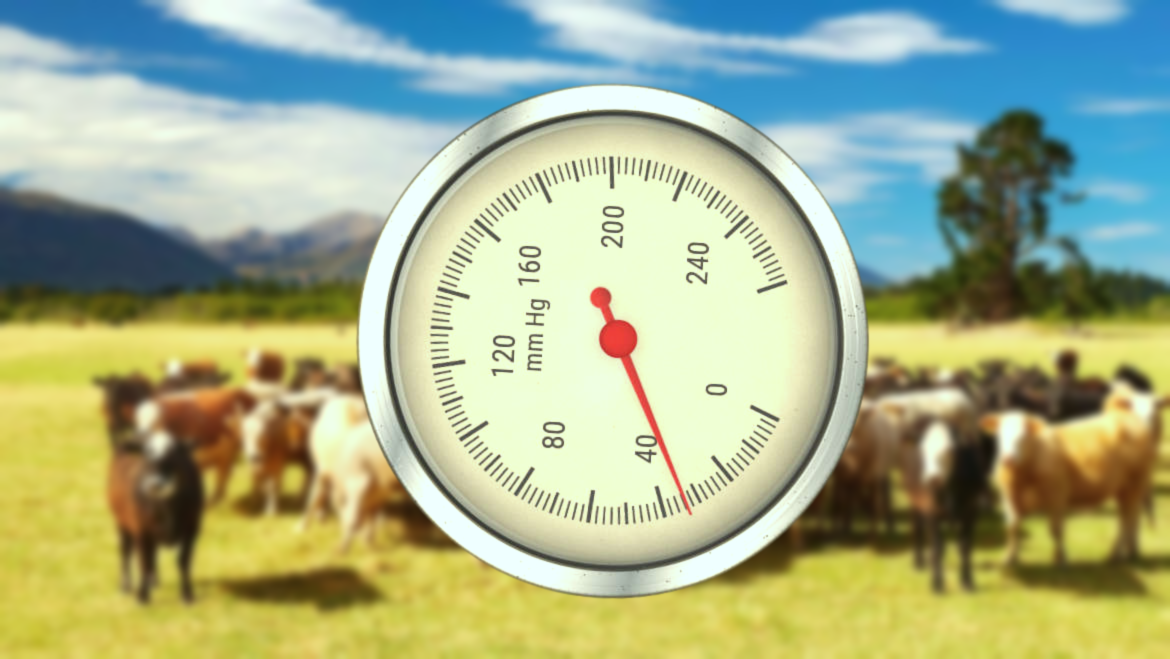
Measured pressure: 34 mmHg
